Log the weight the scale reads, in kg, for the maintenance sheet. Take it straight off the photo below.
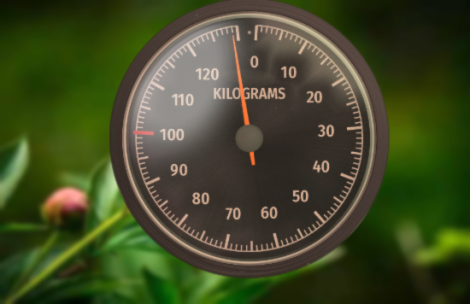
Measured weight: 129 kg
